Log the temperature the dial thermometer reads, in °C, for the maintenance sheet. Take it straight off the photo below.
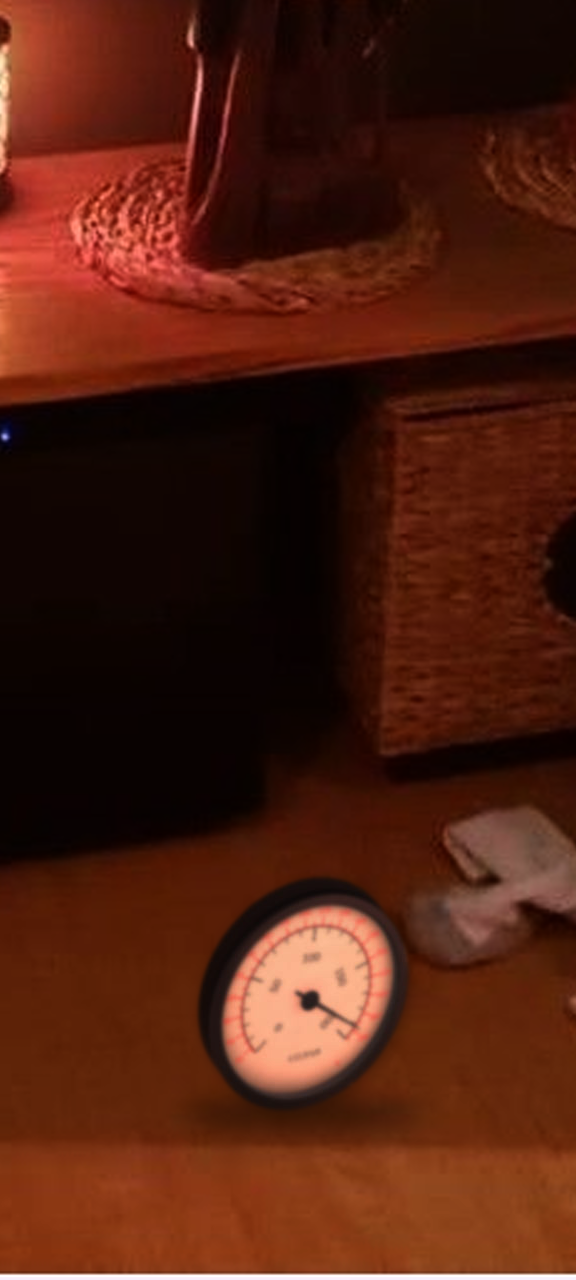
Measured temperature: 190 °C
